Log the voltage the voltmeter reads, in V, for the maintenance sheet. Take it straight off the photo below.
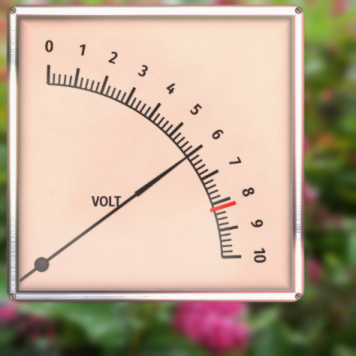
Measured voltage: 6 V
